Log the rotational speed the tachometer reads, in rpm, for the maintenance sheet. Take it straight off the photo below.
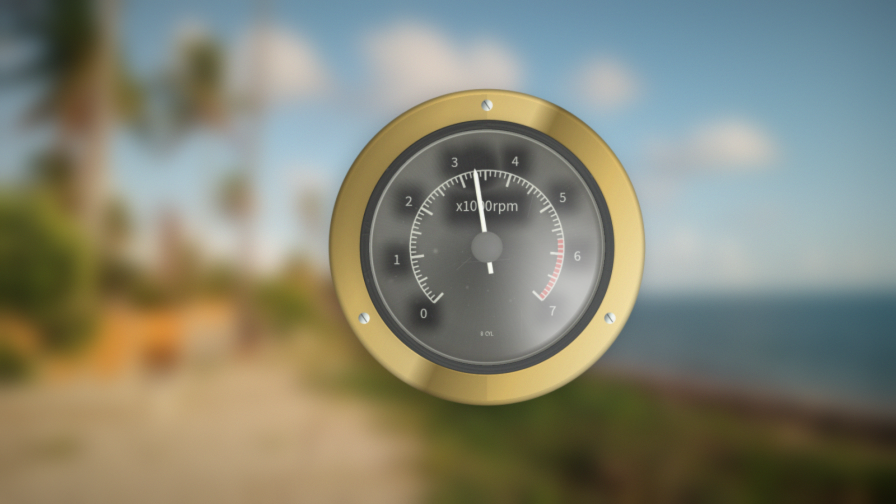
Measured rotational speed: 3300 rpm
